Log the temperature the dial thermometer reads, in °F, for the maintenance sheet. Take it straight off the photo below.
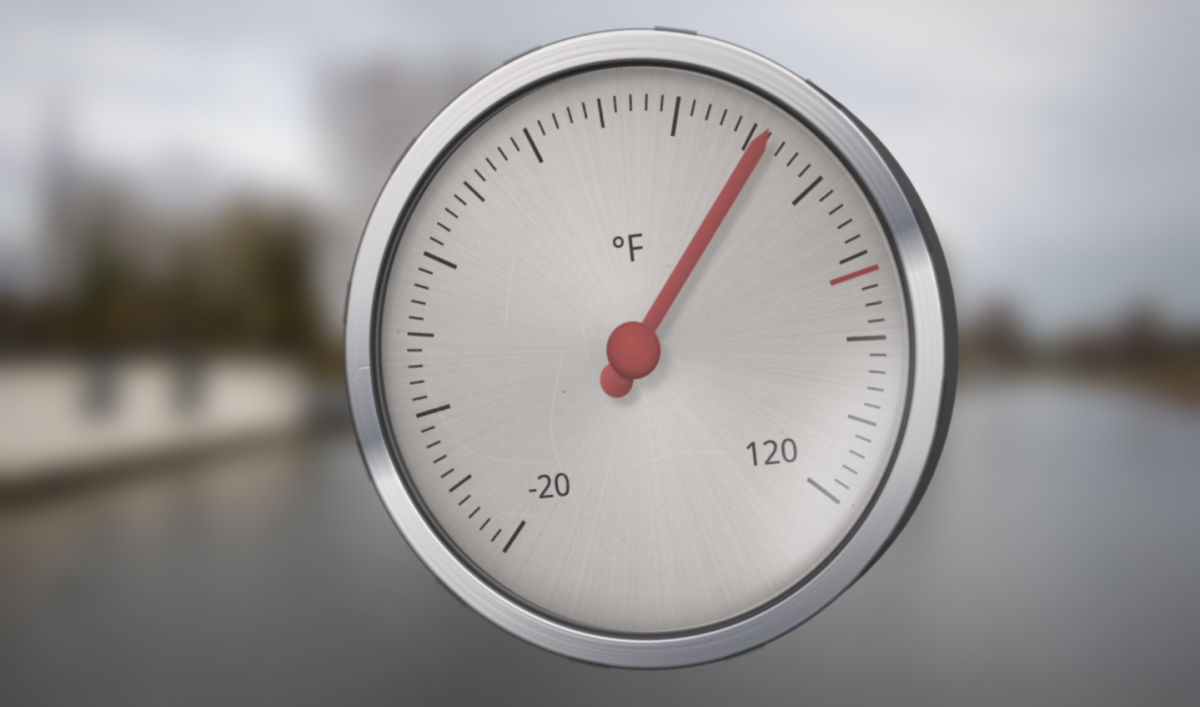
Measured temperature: 72 °F
